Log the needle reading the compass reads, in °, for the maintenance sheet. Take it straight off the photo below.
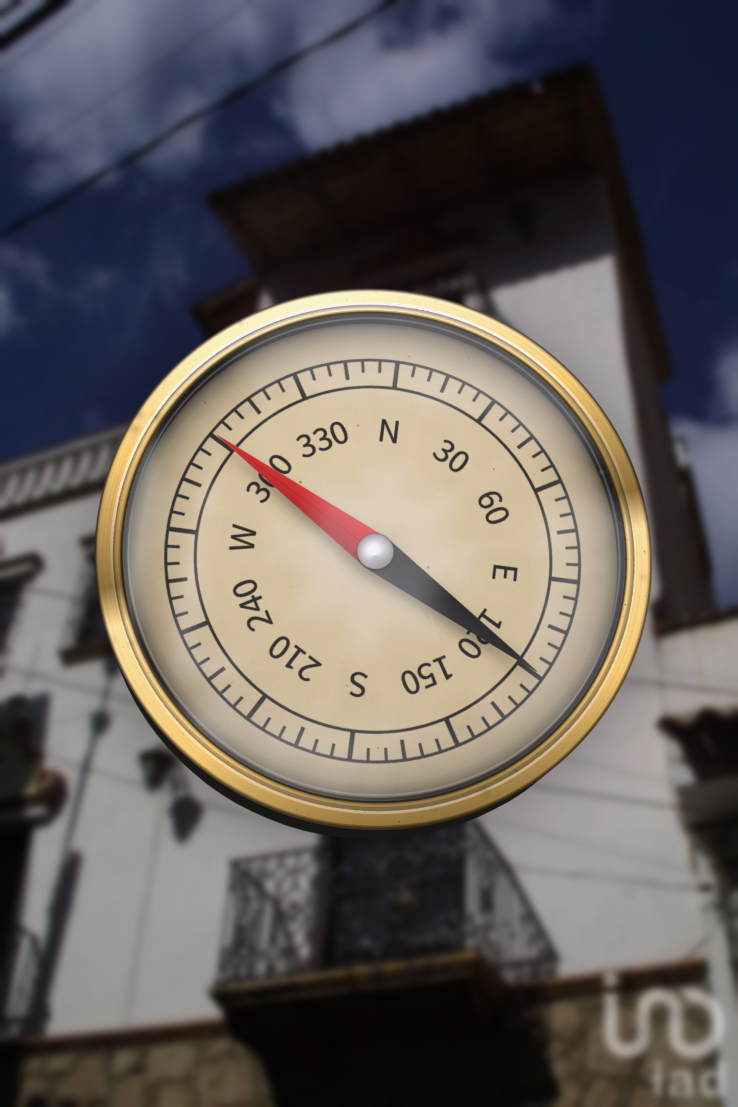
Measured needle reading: 300 °
